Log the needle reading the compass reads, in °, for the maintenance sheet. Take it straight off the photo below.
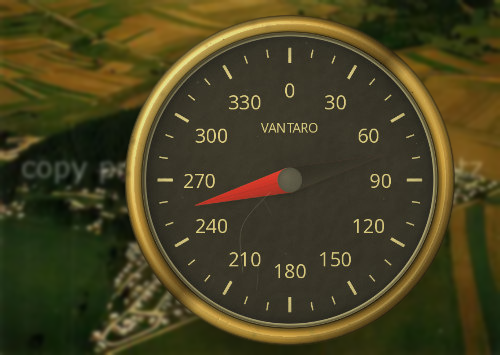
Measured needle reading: 255 °
